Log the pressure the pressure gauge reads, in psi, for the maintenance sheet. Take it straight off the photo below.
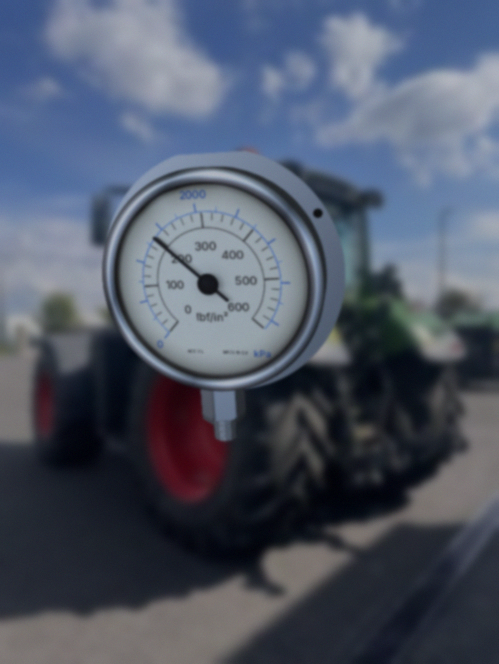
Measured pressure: 200 psi
